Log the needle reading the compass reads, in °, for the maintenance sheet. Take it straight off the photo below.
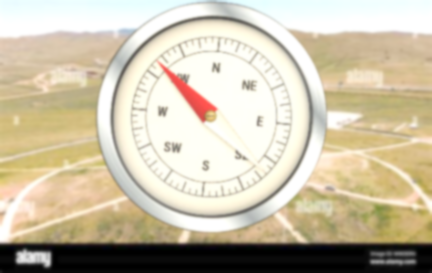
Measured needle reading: 310 °
